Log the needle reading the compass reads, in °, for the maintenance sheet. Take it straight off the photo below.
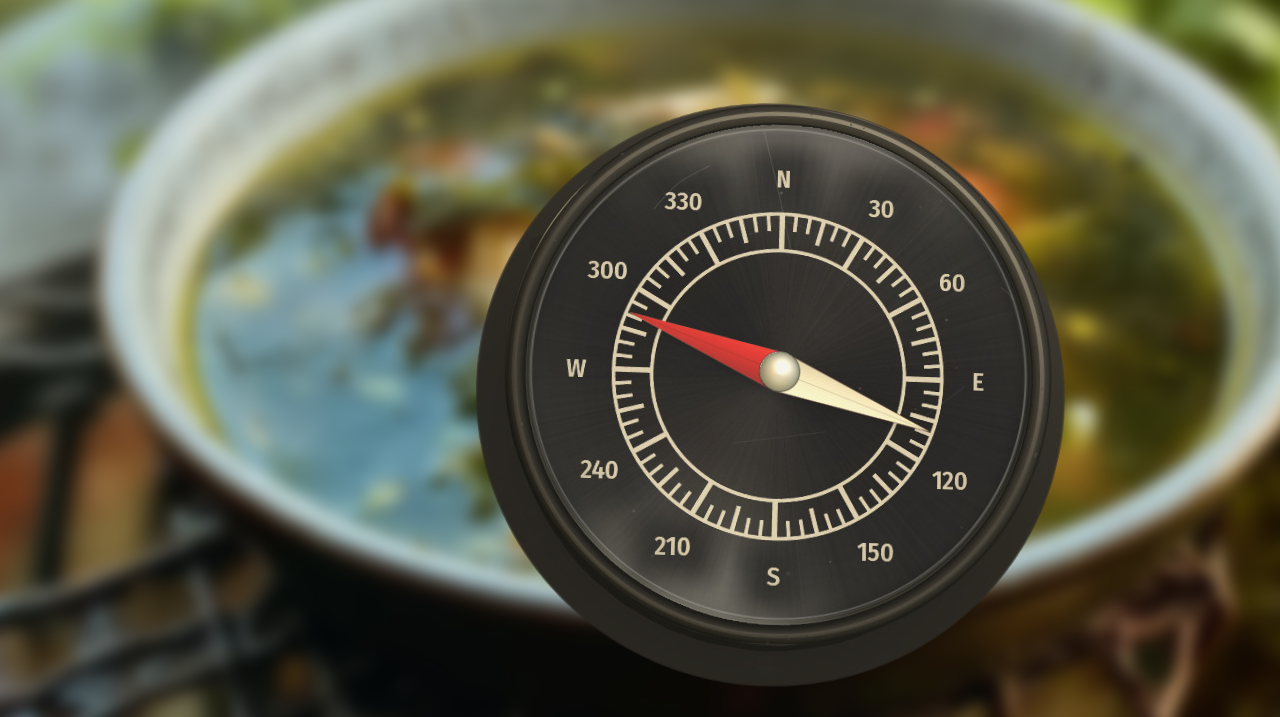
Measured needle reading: 290 °
